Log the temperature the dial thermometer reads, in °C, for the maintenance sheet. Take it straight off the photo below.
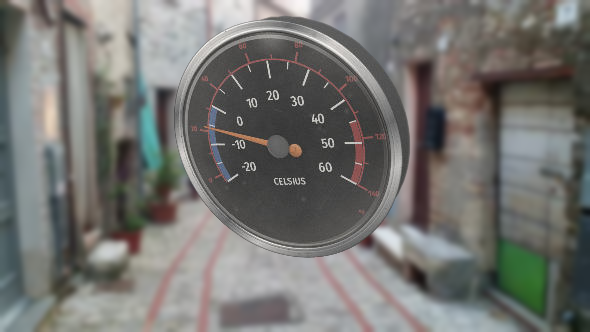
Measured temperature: -5 °C
